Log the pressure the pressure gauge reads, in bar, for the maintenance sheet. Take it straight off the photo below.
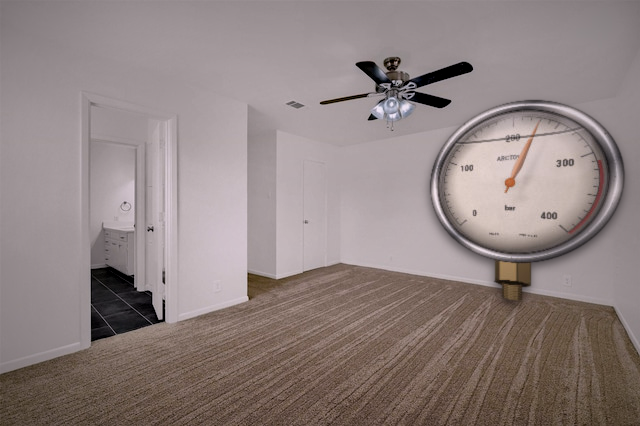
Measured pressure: 230 bar
